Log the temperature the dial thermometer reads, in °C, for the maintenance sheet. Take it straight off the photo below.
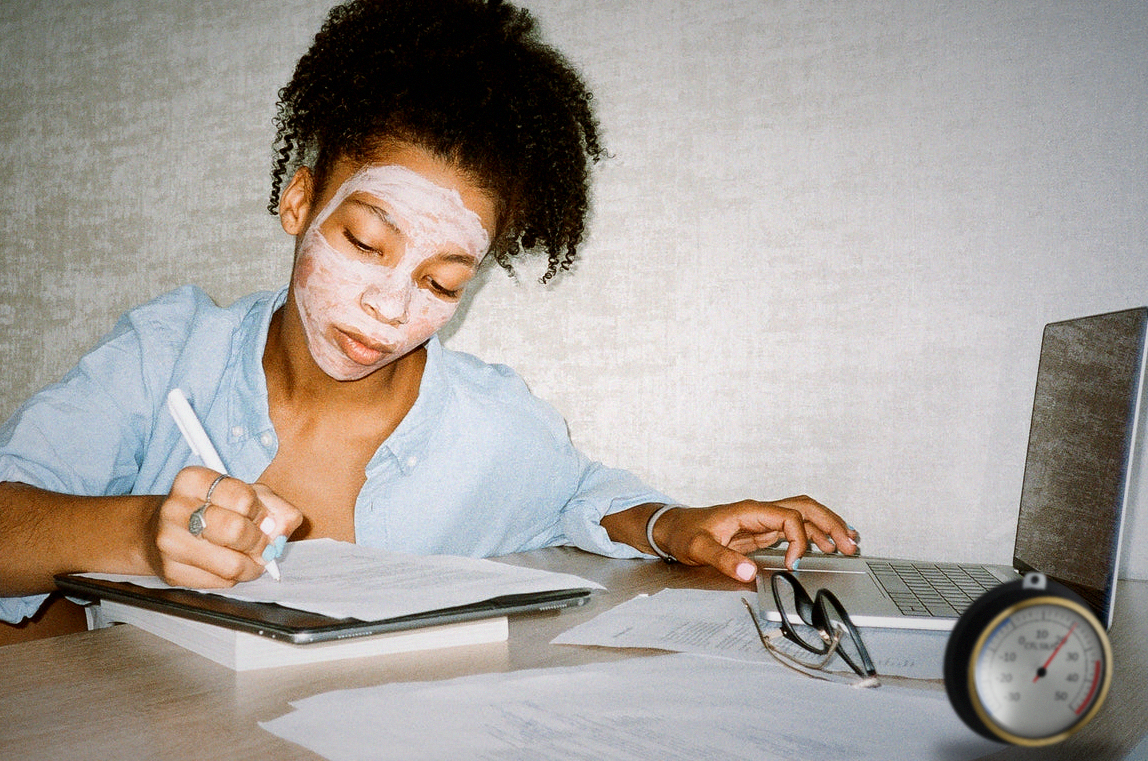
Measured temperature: 20 °C
